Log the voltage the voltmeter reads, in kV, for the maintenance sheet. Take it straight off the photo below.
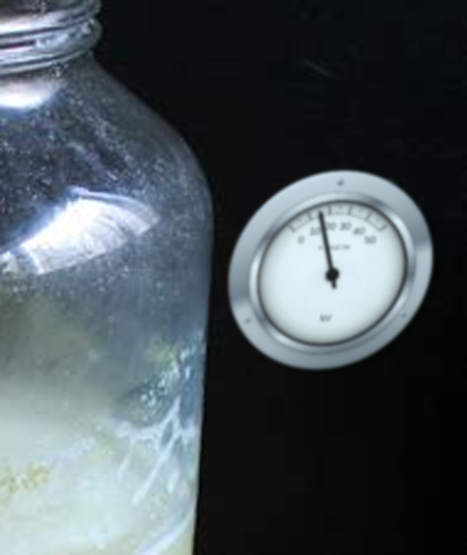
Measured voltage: 15 kV
